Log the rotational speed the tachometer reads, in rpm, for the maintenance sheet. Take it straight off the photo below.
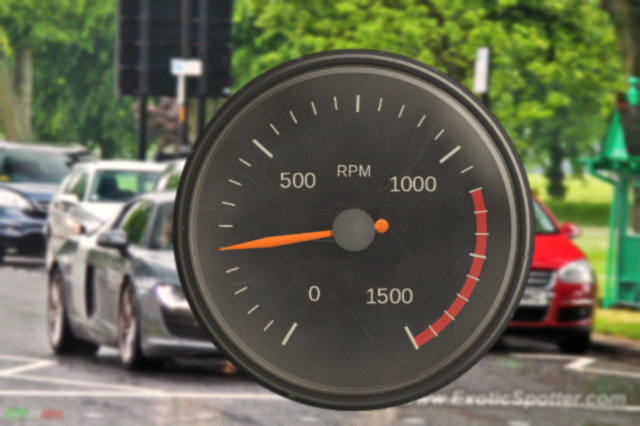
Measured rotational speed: 250 rpm
